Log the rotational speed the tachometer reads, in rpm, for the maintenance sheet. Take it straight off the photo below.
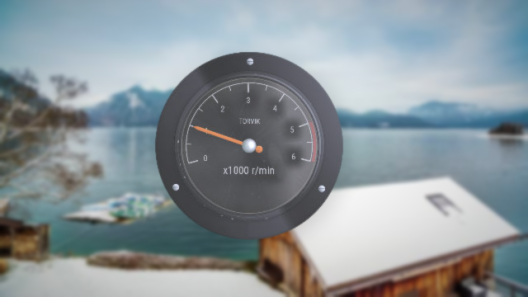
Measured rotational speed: 1000 rpm
